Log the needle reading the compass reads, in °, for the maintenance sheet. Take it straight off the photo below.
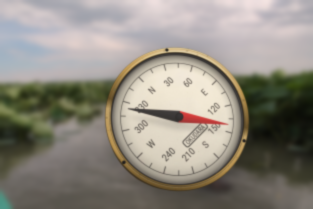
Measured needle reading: 142.5 °
